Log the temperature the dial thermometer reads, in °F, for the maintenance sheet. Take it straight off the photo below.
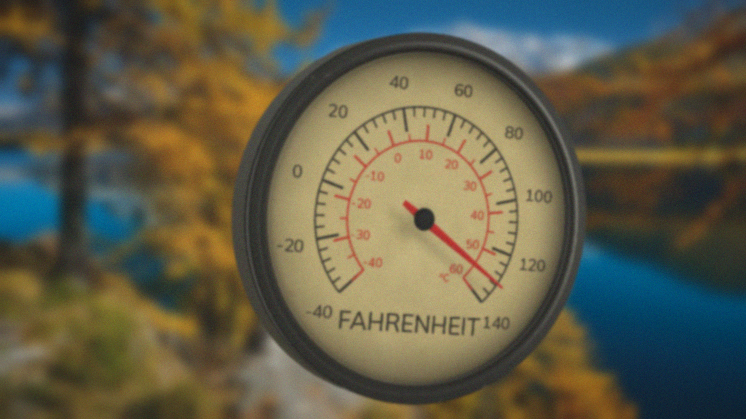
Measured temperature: 132 °F
